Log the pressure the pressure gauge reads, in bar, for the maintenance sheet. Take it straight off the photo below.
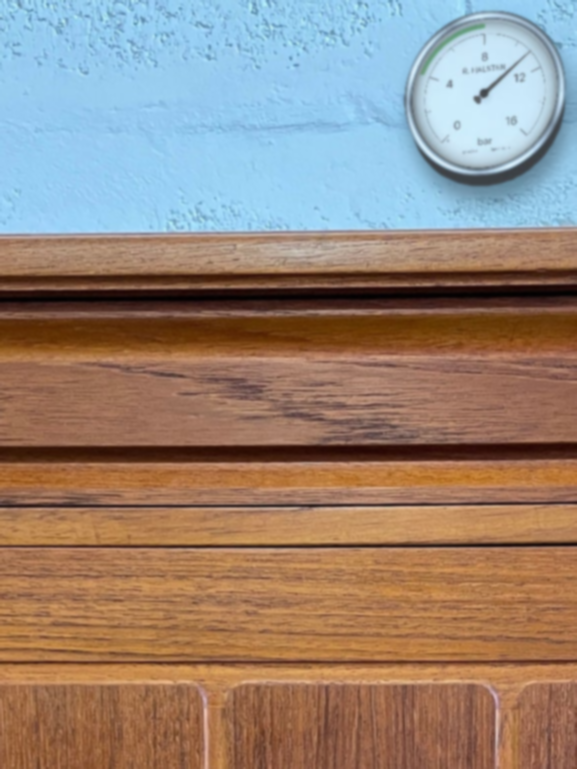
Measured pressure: 11 bar
